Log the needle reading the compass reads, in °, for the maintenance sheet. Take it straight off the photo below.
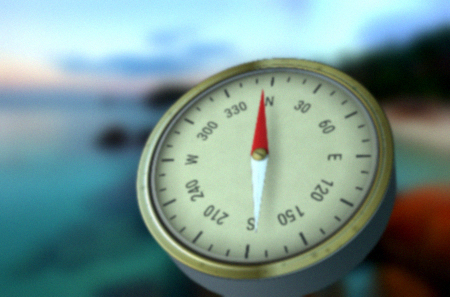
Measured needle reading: 355 °
